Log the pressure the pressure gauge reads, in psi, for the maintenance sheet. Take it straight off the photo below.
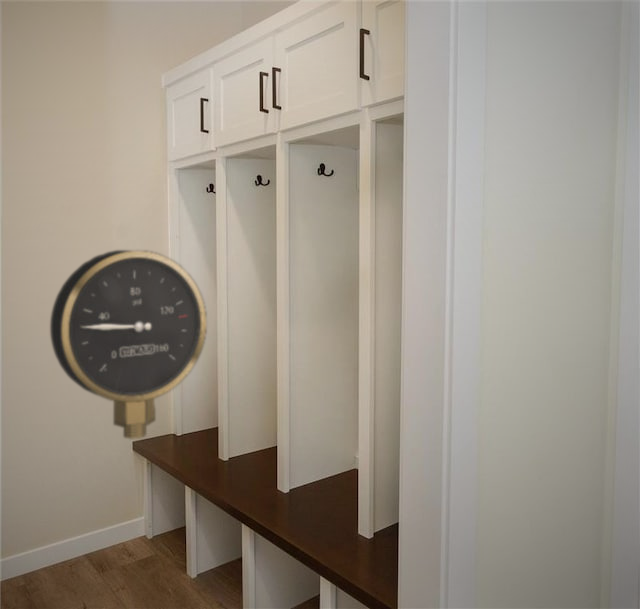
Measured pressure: 30 psi
